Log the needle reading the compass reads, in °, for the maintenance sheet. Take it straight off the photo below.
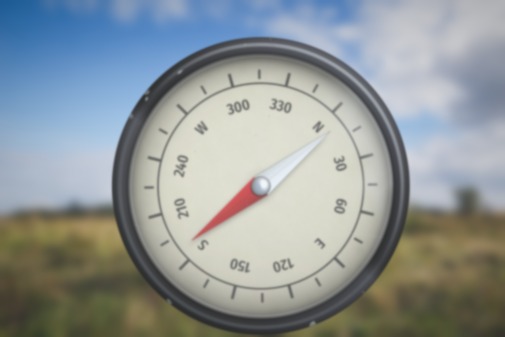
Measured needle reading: 187.5 °
